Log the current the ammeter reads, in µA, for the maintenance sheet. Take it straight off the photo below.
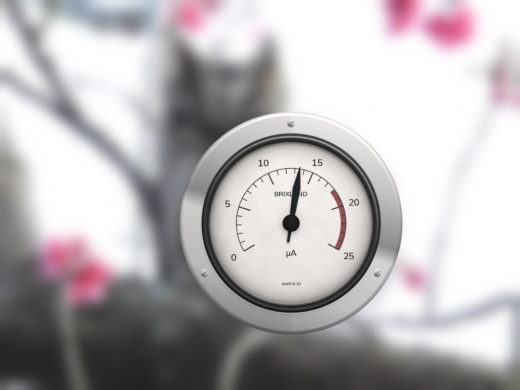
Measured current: 13.5 µA
